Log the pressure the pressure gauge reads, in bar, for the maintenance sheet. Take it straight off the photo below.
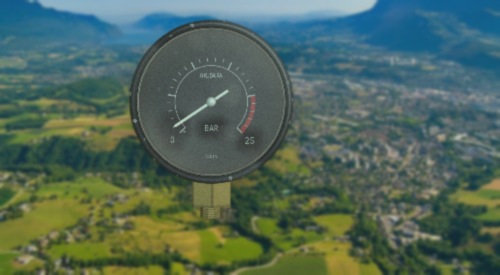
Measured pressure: 1 bar
